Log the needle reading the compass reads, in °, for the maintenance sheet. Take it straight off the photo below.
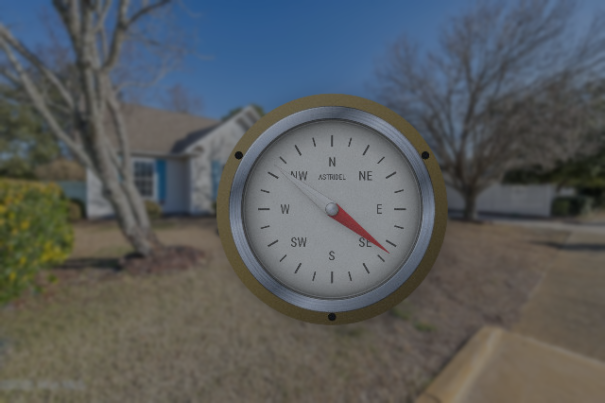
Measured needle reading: 127.5 °
